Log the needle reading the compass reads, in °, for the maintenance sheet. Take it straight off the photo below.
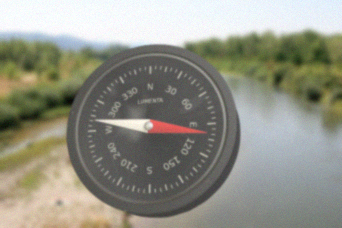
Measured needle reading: 100 °
